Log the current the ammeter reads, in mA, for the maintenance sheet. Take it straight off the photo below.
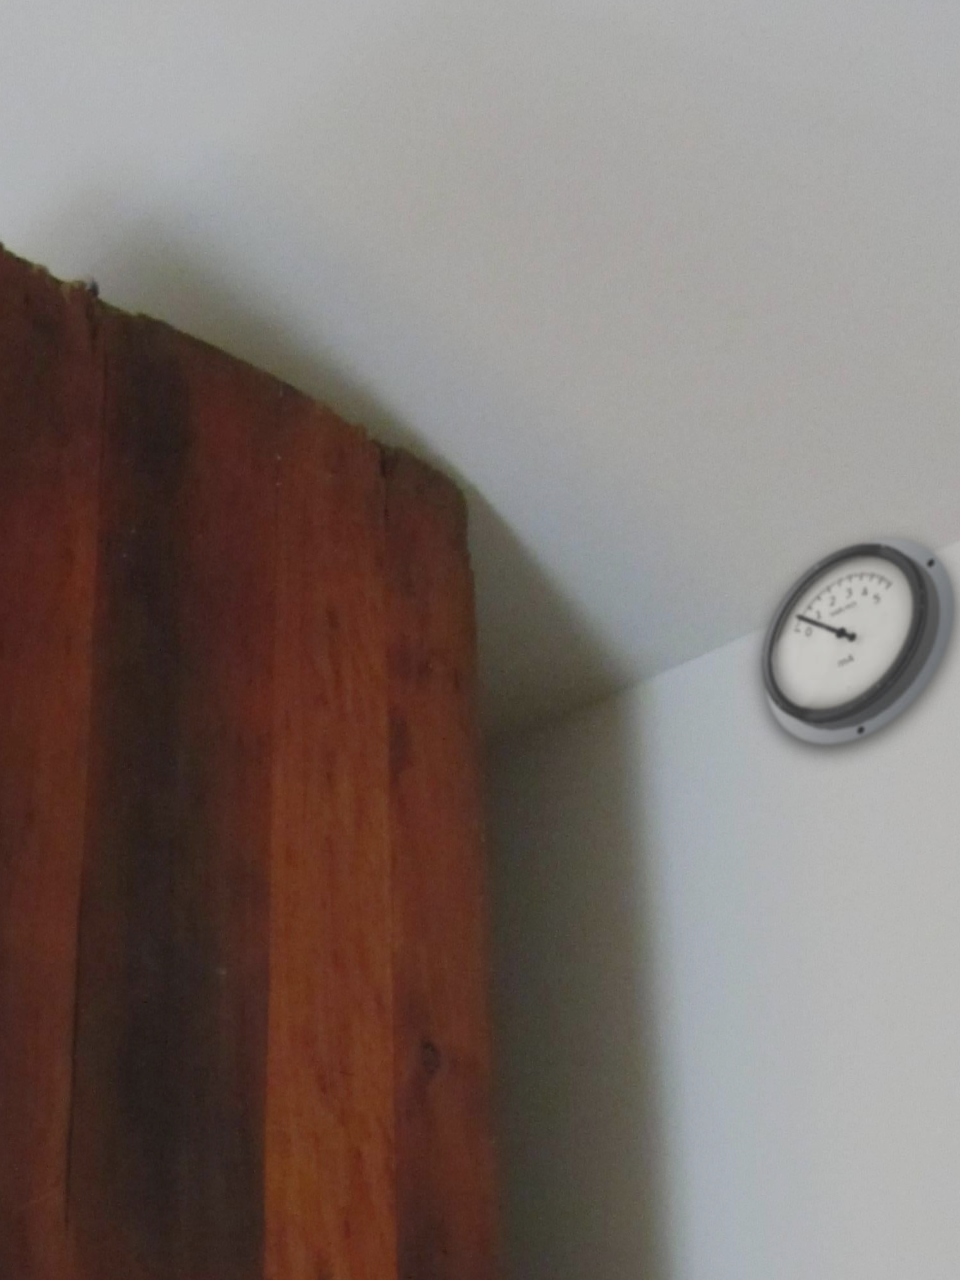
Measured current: 0.5 mA
